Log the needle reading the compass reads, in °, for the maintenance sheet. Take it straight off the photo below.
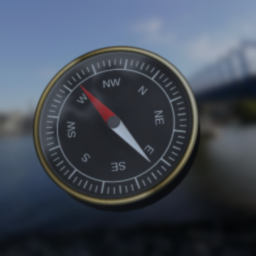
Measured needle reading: 280 °
